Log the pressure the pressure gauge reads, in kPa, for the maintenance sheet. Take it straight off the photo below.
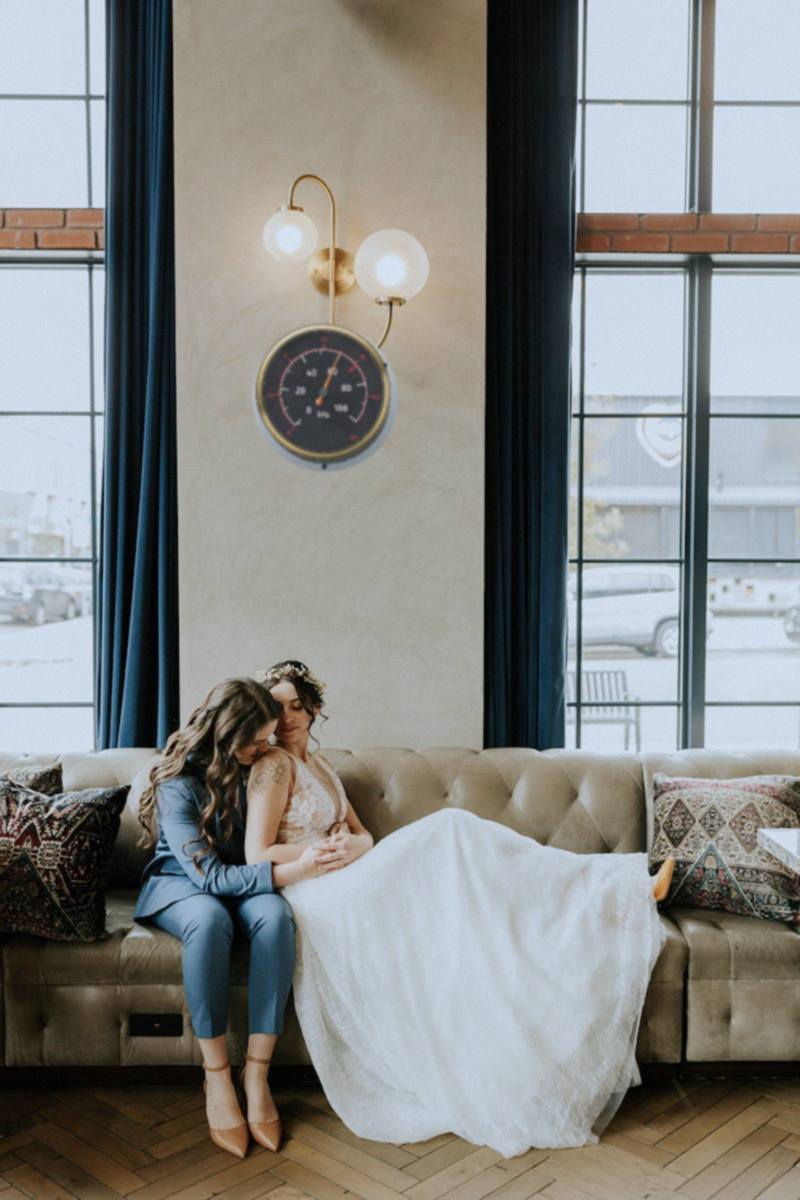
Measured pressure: 60 kPa
